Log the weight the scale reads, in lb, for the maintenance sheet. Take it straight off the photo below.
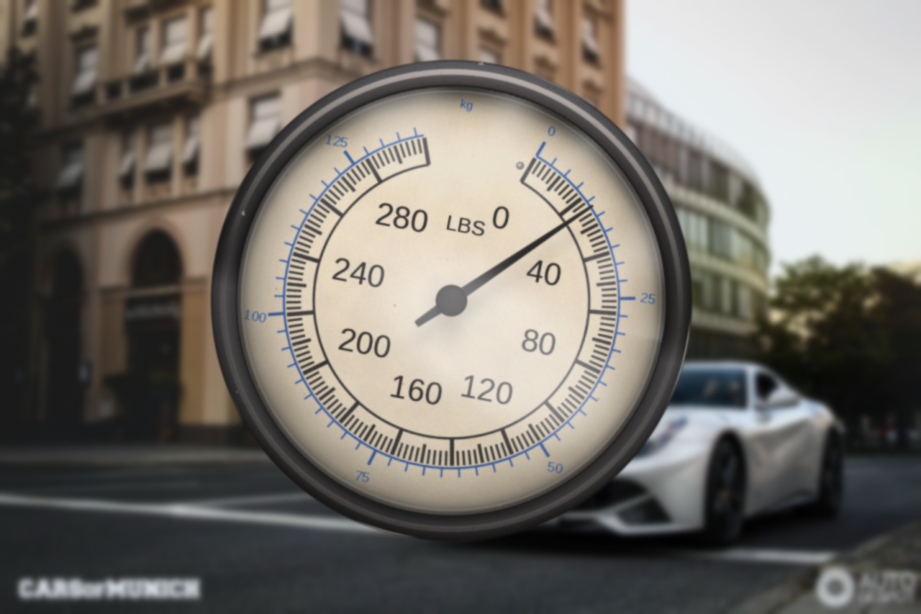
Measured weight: 24 lb
